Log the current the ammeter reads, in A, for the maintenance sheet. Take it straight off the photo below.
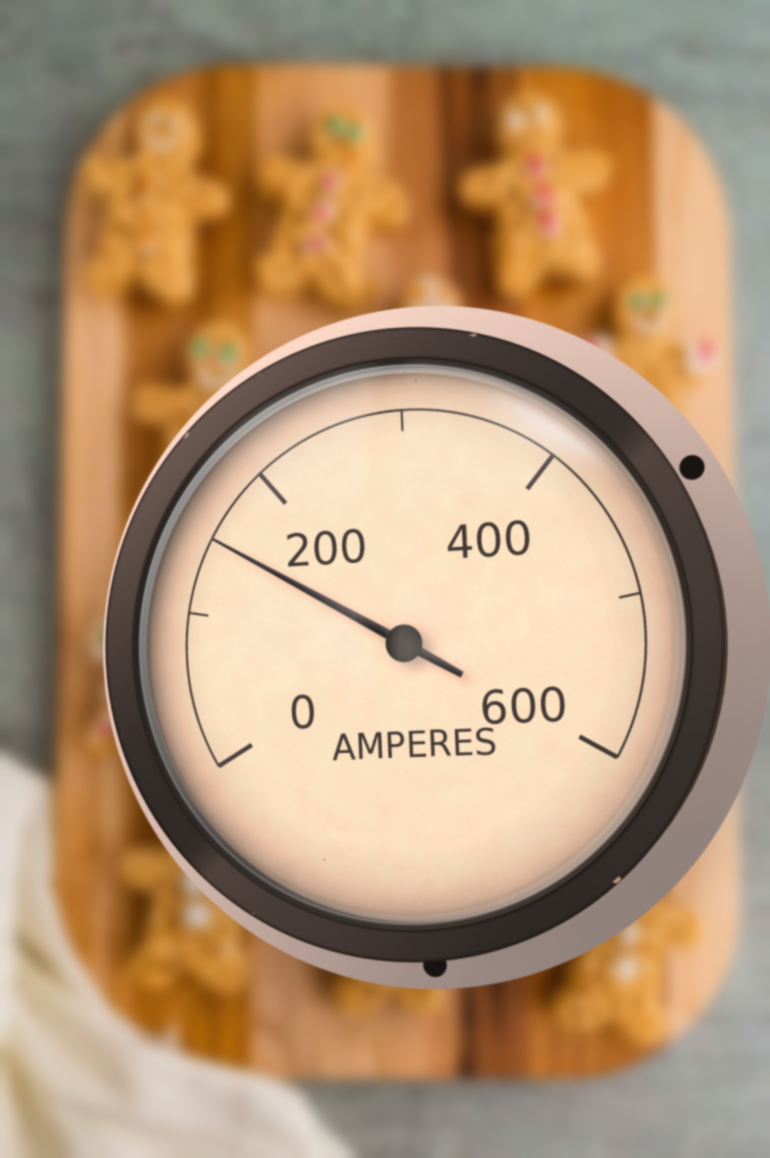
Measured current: 150 A
